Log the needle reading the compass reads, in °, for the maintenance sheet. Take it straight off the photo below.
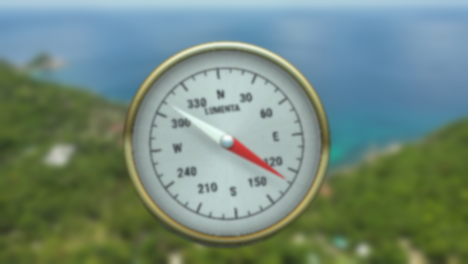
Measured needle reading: 130 °
